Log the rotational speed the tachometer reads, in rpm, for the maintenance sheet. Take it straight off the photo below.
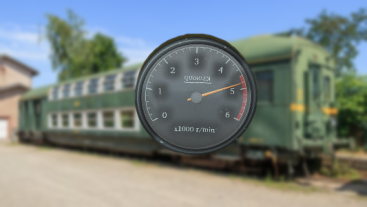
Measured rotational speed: 4800 rpm
